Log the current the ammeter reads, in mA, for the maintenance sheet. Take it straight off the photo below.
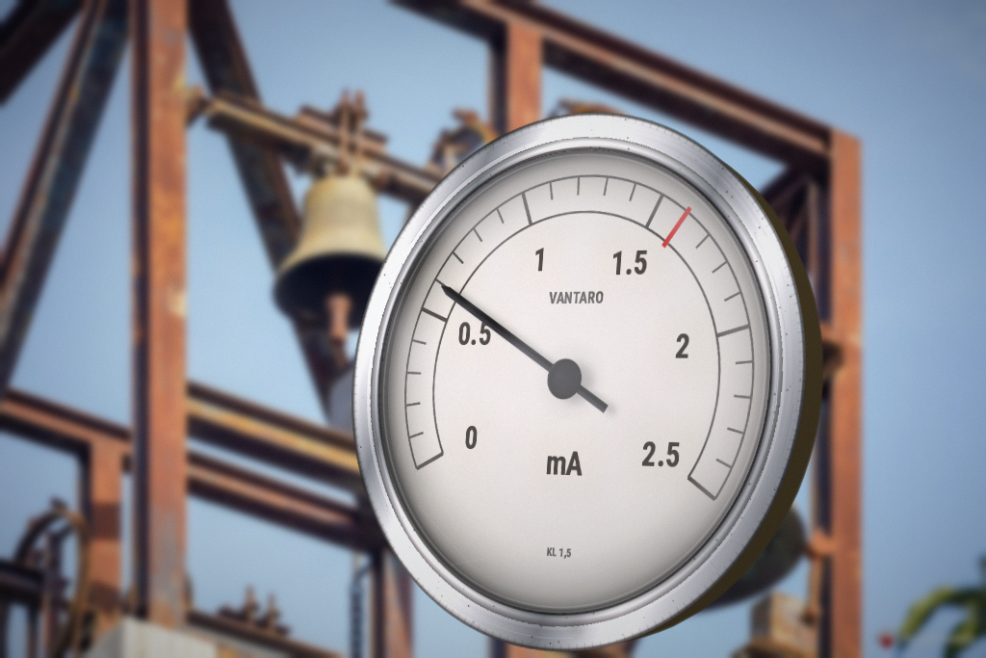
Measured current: 0.6 mA
